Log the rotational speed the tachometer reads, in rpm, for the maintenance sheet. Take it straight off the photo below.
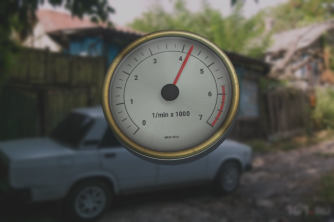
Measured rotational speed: 4250 rpm
